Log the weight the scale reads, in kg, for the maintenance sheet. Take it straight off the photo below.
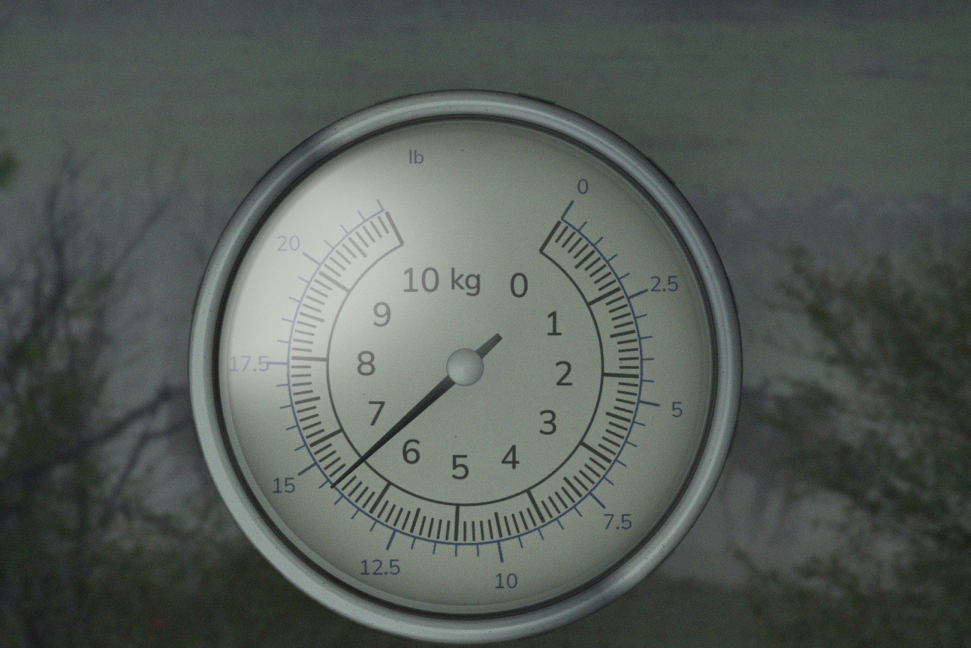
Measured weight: 6.5 kg
